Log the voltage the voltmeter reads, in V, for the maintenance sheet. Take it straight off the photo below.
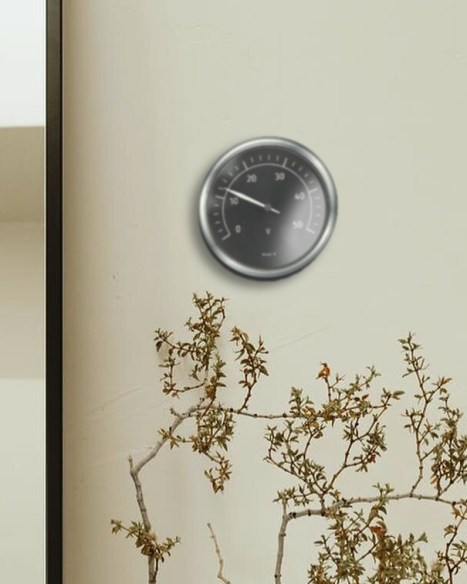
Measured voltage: 12 V
